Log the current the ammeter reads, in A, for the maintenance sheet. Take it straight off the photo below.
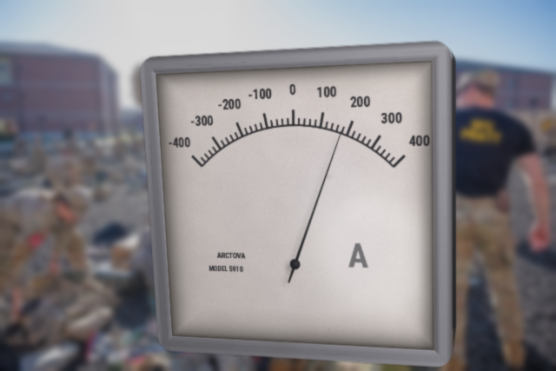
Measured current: 180 A
